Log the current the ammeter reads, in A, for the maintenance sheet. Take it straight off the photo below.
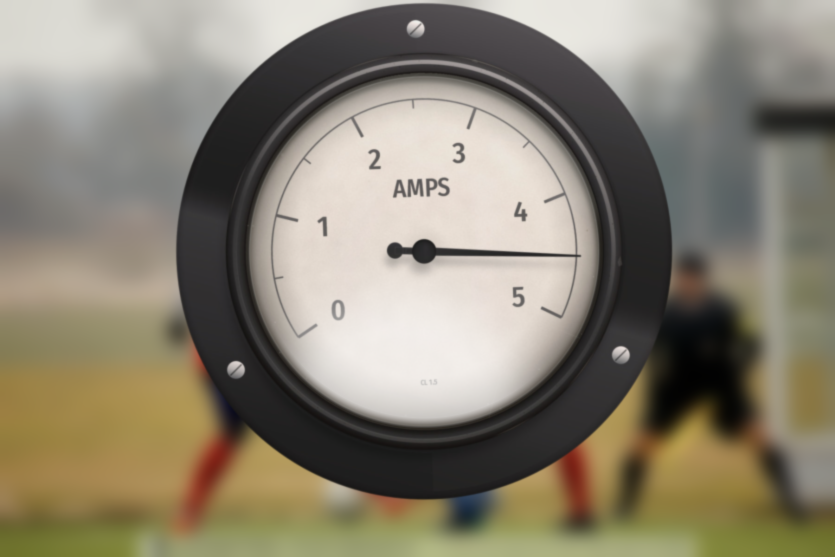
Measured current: 4.5 A
